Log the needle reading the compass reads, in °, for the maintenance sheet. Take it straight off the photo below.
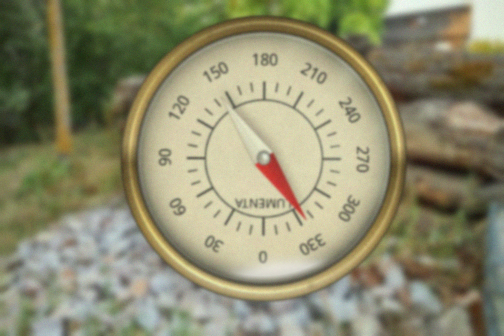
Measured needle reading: 325 °
